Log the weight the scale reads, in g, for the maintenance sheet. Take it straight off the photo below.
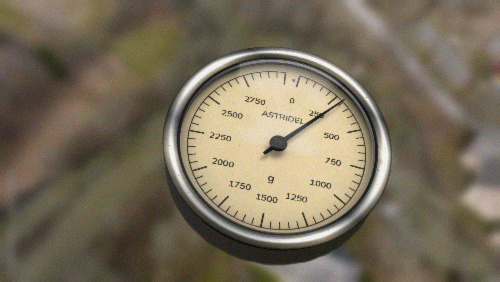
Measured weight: 300 g
